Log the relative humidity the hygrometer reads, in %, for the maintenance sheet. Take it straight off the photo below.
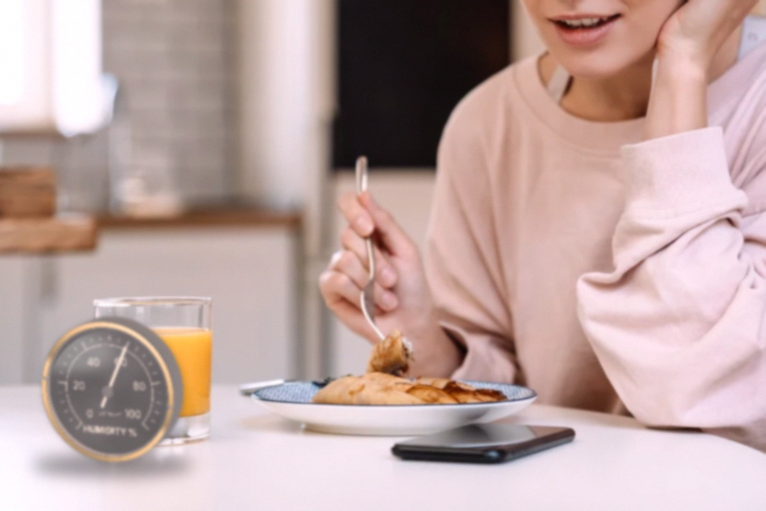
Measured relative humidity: 60 %
